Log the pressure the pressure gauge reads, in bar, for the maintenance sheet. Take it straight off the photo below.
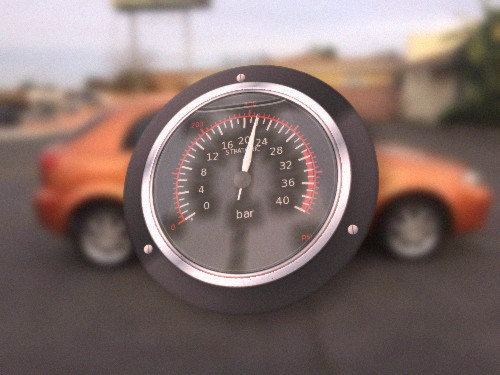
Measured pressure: 22 bar
